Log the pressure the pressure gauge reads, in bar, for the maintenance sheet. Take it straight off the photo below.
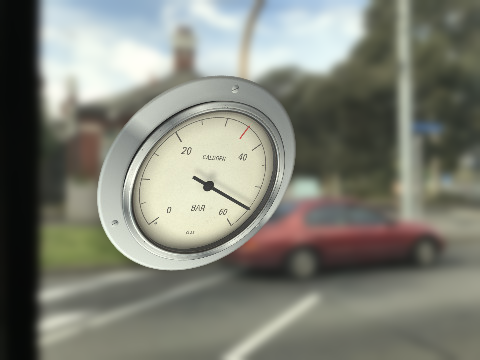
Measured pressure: 55 bar
